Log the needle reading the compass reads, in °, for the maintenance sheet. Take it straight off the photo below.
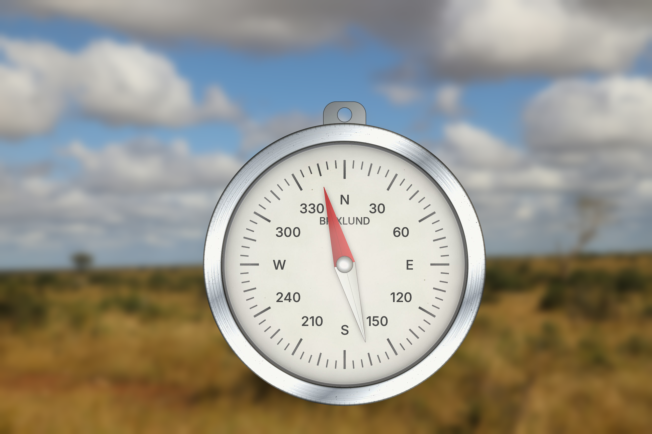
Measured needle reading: 345 °
